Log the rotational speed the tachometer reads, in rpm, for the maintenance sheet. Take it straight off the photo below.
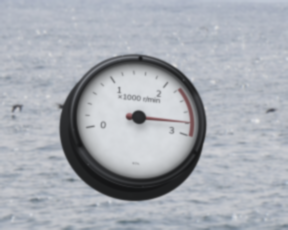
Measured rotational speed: 2800 rpm
